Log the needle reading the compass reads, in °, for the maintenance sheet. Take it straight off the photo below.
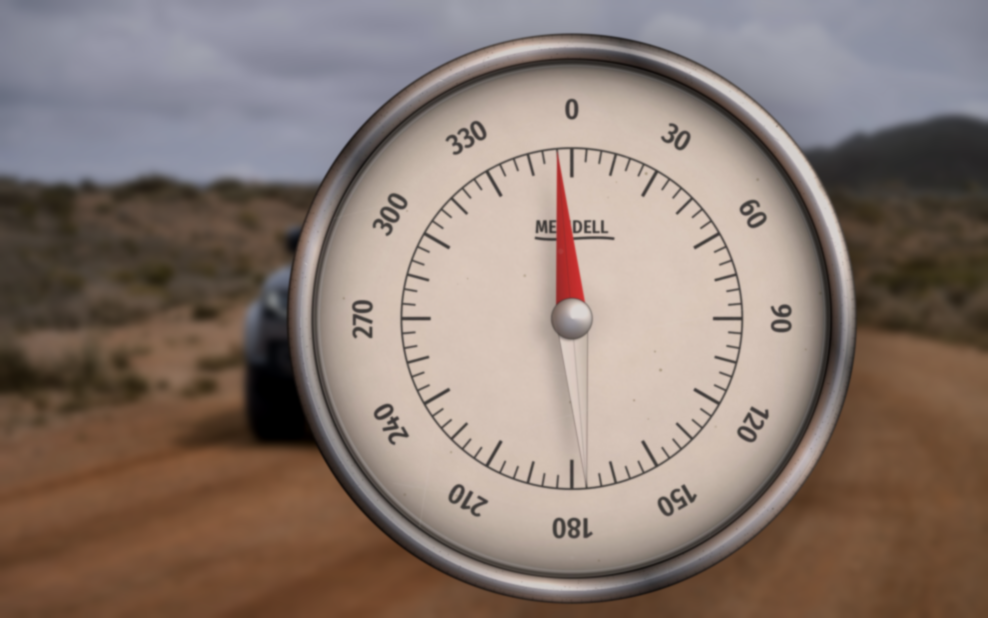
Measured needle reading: 355 °
